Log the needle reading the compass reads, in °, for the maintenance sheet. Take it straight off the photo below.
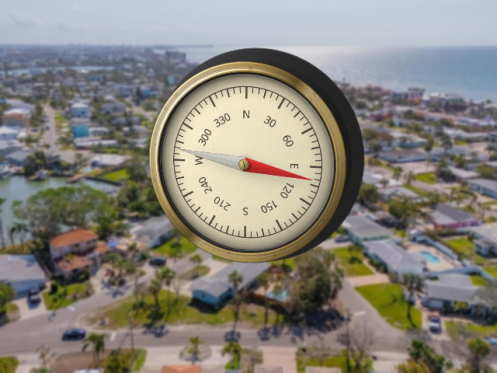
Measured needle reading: 100 °
